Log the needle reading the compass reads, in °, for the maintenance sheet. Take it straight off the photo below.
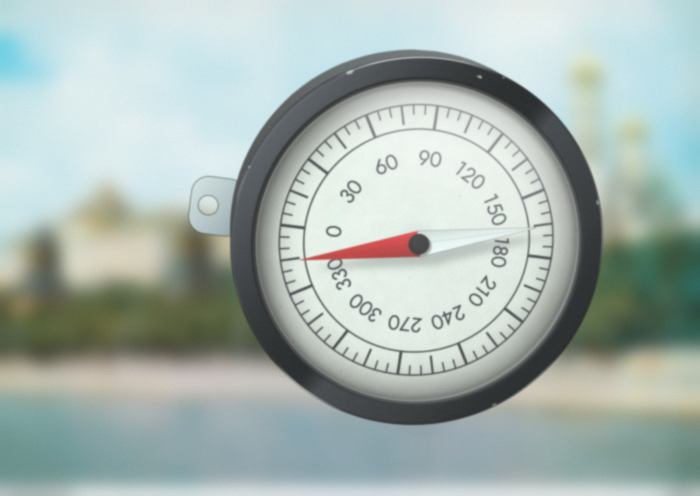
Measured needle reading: 345 °
